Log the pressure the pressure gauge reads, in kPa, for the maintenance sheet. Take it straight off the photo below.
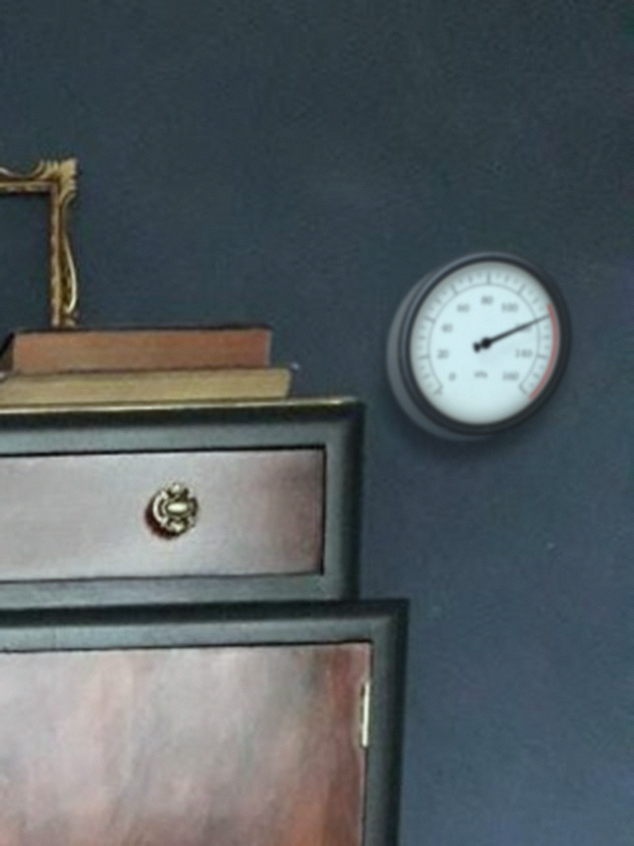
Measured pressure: 120 kPa
